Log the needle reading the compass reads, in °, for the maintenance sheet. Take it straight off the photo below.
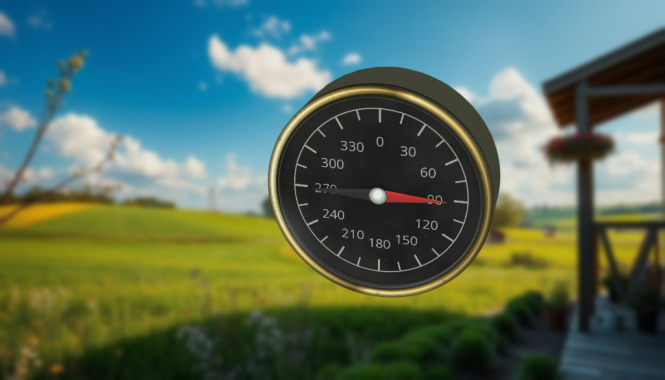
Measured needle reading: 90 °
